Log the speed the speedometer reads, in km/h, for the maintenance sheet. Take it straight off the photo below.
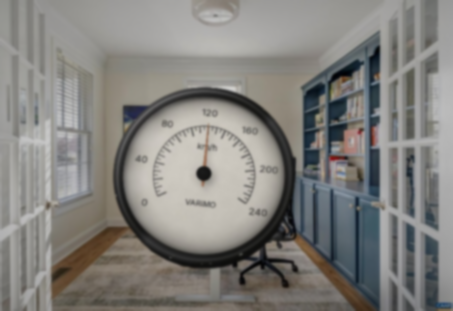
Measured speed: 120 km/h
